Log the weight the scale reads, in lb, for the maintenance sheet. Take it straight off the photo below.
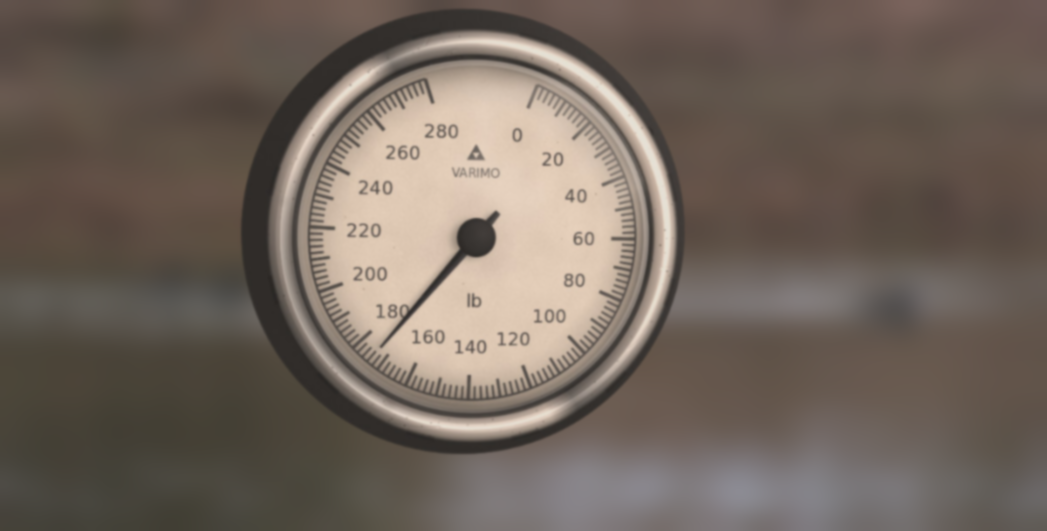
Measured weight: 174 lb
